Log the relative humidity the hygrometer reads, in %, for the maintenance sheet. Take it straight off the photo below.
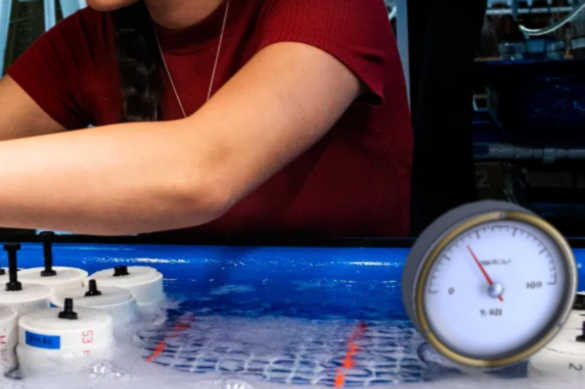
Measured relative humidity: 32 %
